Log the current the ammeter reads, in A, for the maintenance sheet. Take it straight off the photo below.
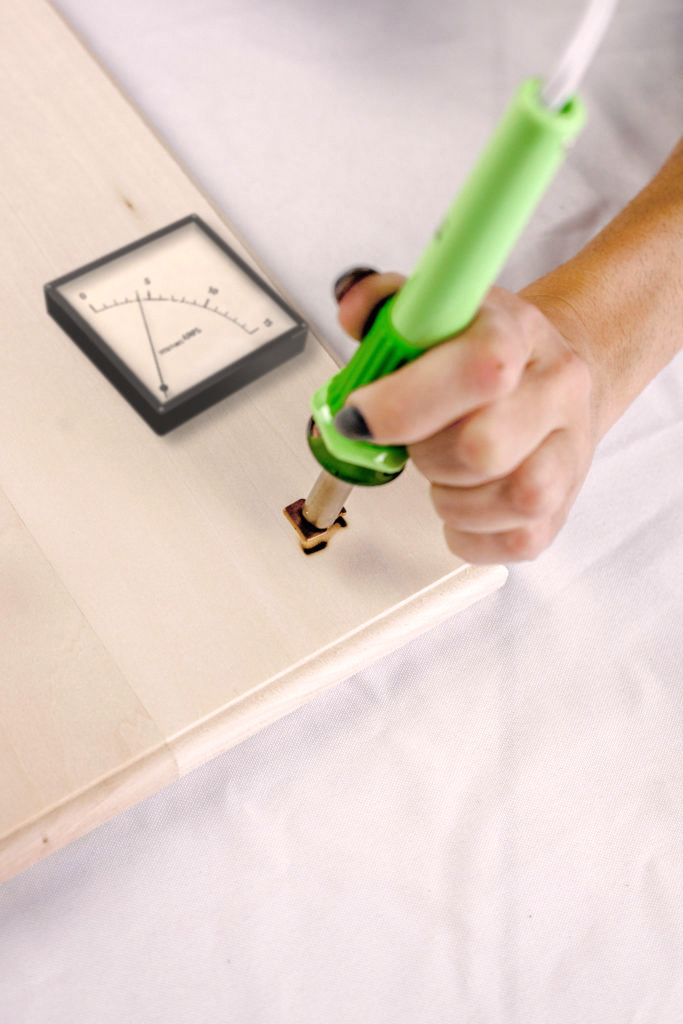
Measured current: 4 A
